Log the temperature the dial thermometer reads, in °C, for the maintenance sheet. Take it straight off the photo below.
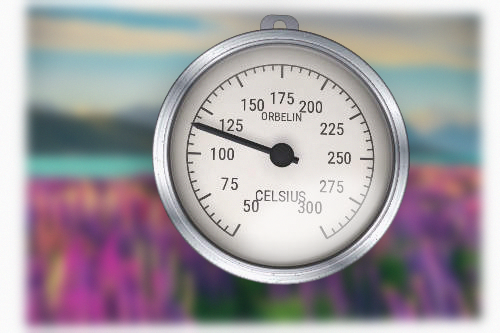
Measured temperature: 115 °C
